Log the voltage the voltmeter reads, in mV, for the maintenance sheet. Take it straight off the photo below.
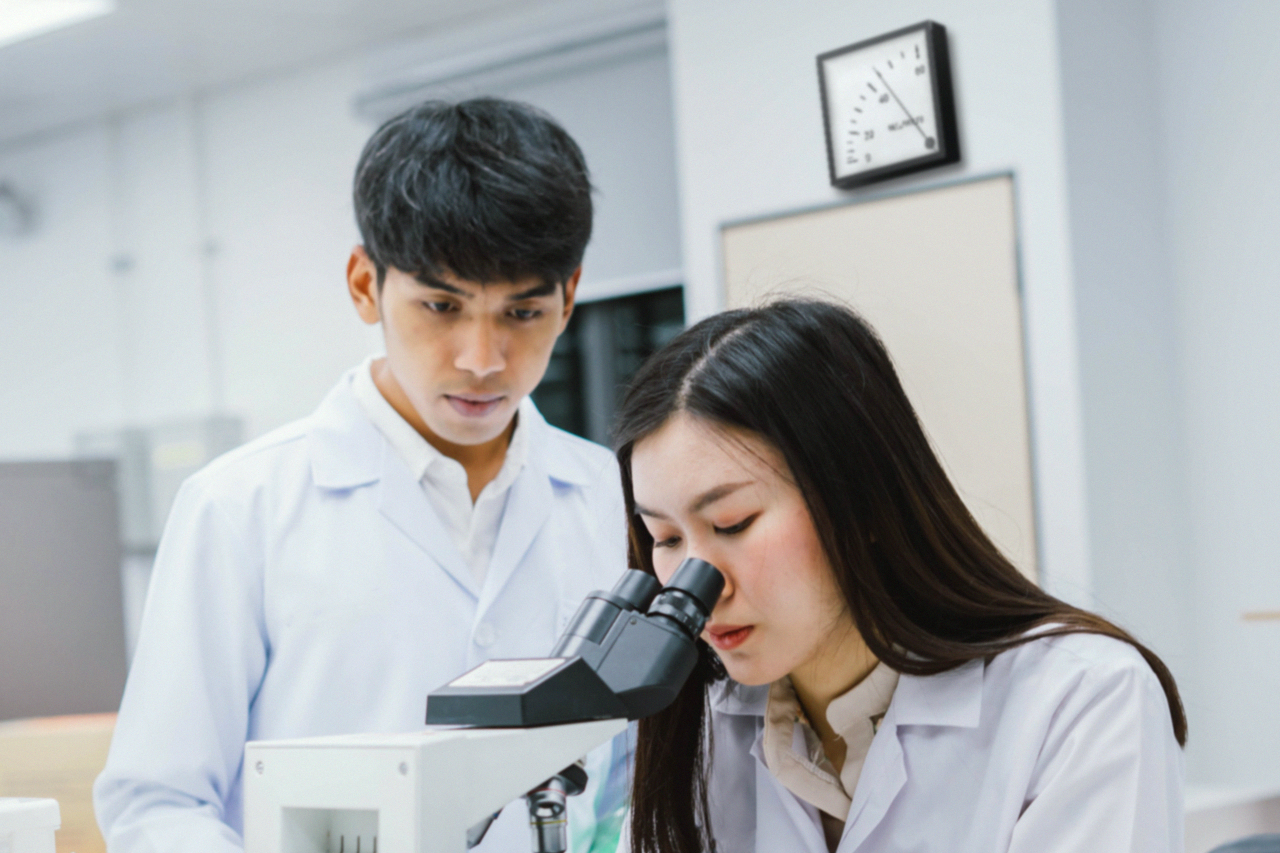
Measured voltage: 45 mV
